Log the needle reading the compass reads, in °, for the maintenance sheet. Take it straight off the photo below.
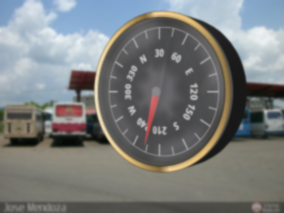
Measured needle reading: 225 °
